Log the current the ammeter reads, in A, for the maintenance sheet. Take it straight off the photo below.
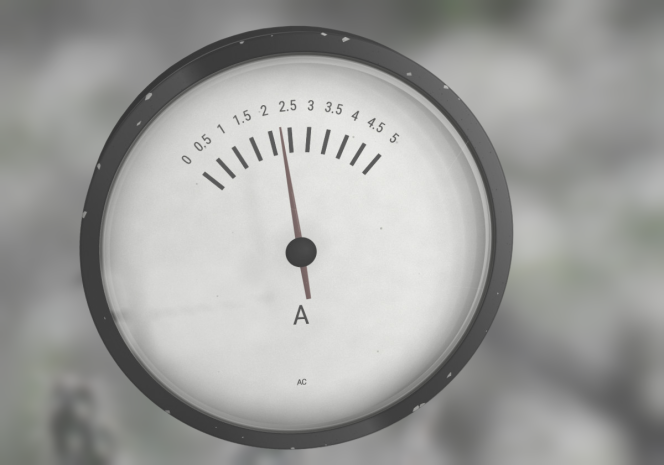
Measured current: 2.25 A
